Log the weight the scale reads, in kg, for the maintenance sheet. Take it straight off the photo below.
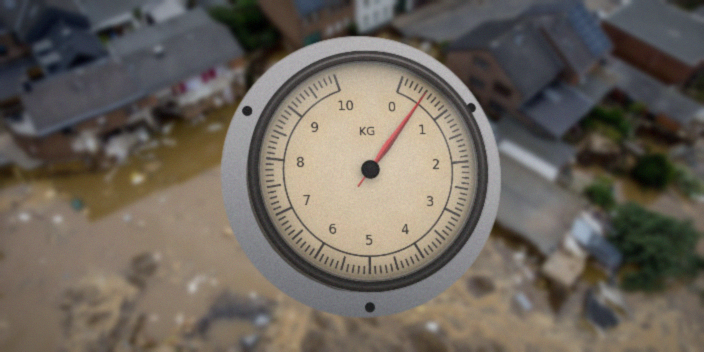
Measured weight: 0.5 kg
